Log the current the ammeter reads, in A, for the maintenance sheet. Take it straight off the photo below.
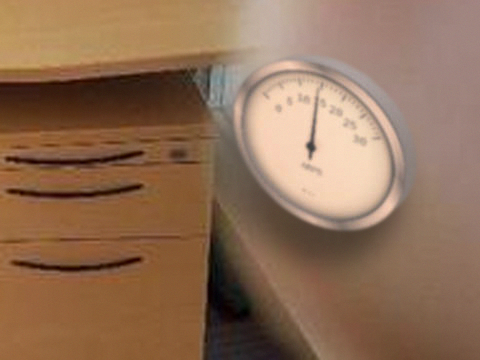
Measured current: 15 A
